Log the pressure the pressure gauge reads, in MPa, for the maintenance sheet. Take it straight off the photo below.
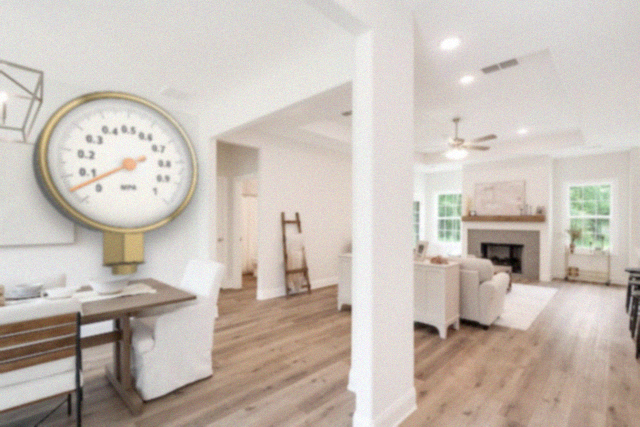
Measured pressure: 0.05 MPa
